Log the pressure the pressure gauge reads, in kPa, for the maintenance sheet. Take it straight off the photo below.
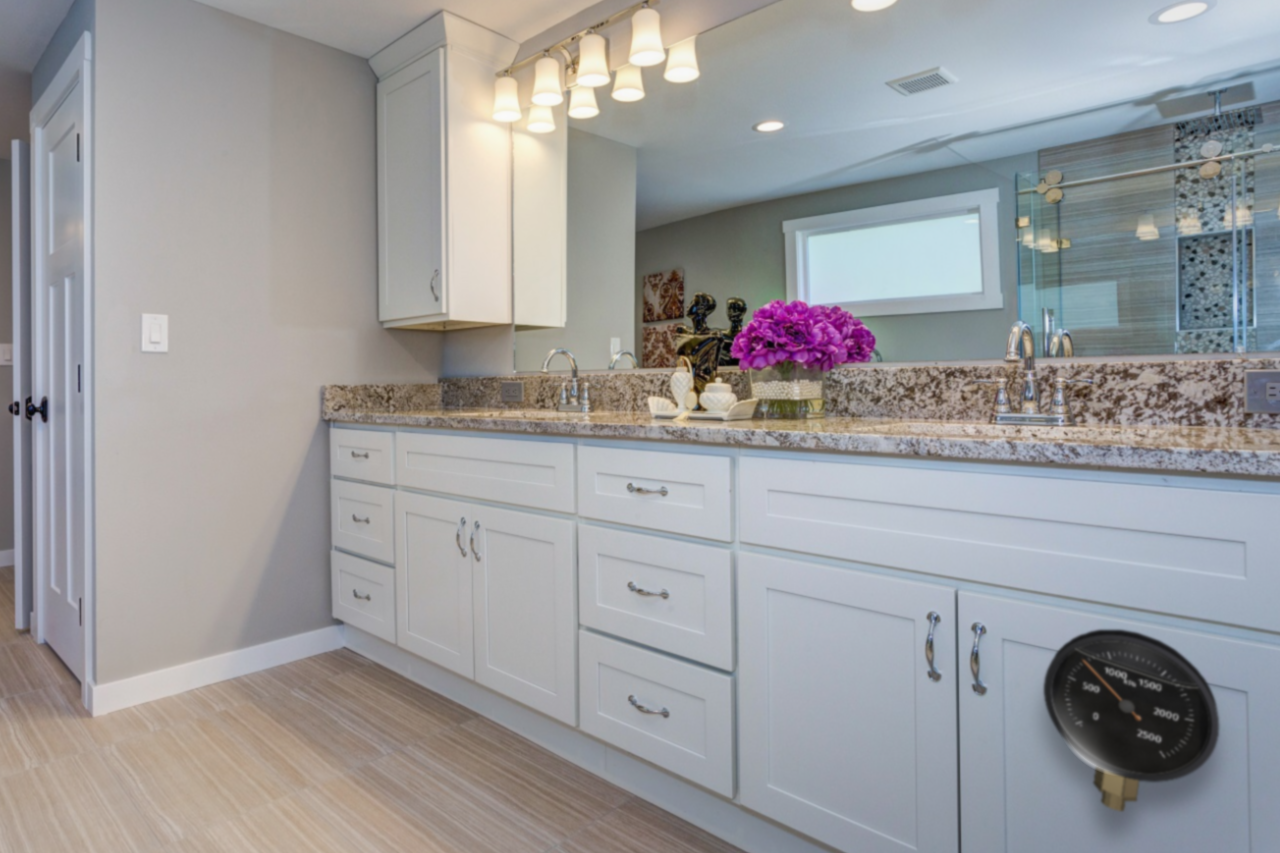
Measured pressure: 750 kPa
